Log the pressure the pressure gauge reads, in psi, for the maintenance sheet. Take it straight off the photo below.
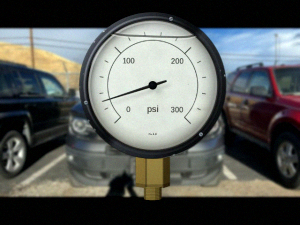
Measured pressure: 30 psi
